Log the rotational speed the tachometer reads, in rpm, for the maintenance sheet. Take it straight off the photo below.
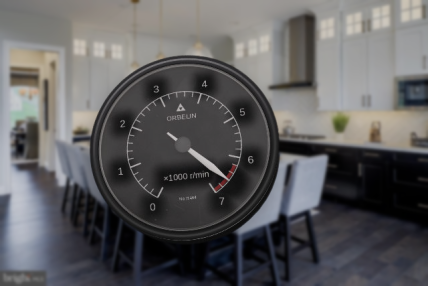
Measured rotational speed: 6600 rpm
